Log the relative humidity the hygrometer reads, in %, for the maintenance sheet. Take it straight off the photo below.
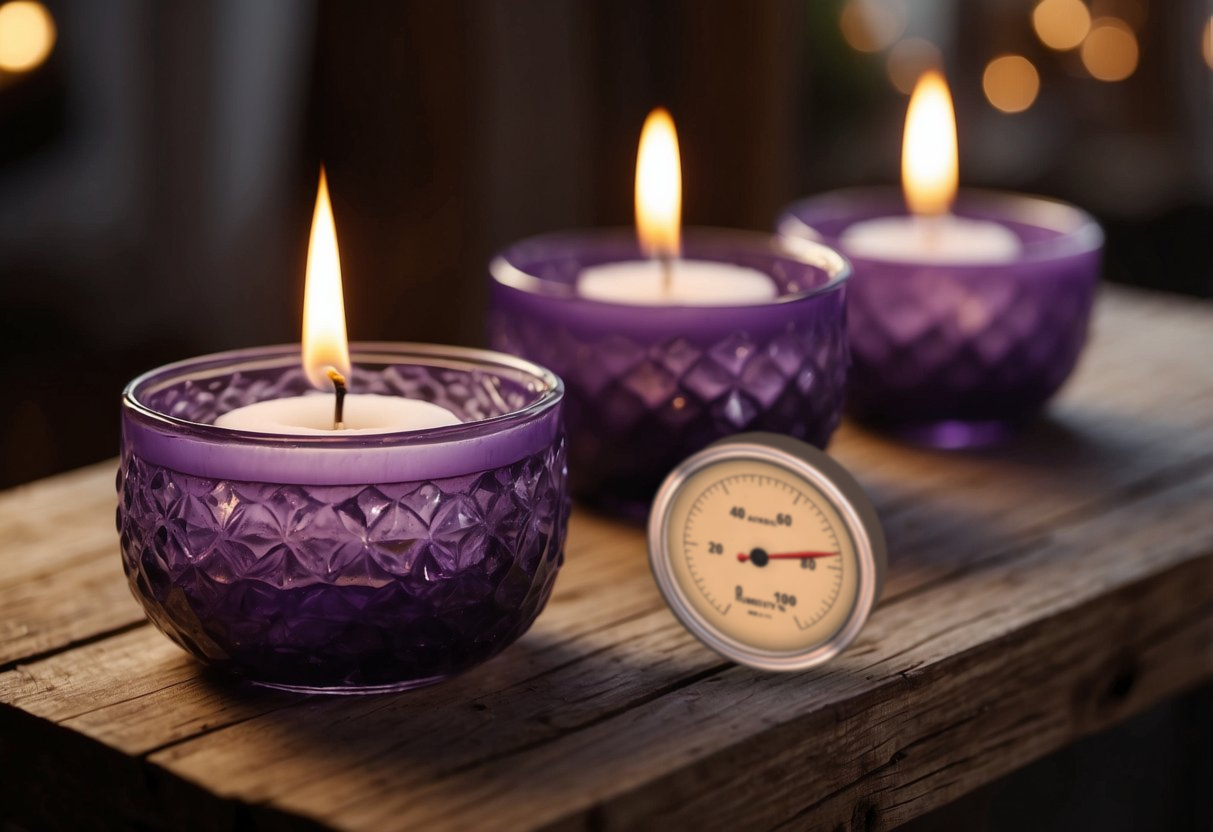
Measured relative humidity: 76 %
